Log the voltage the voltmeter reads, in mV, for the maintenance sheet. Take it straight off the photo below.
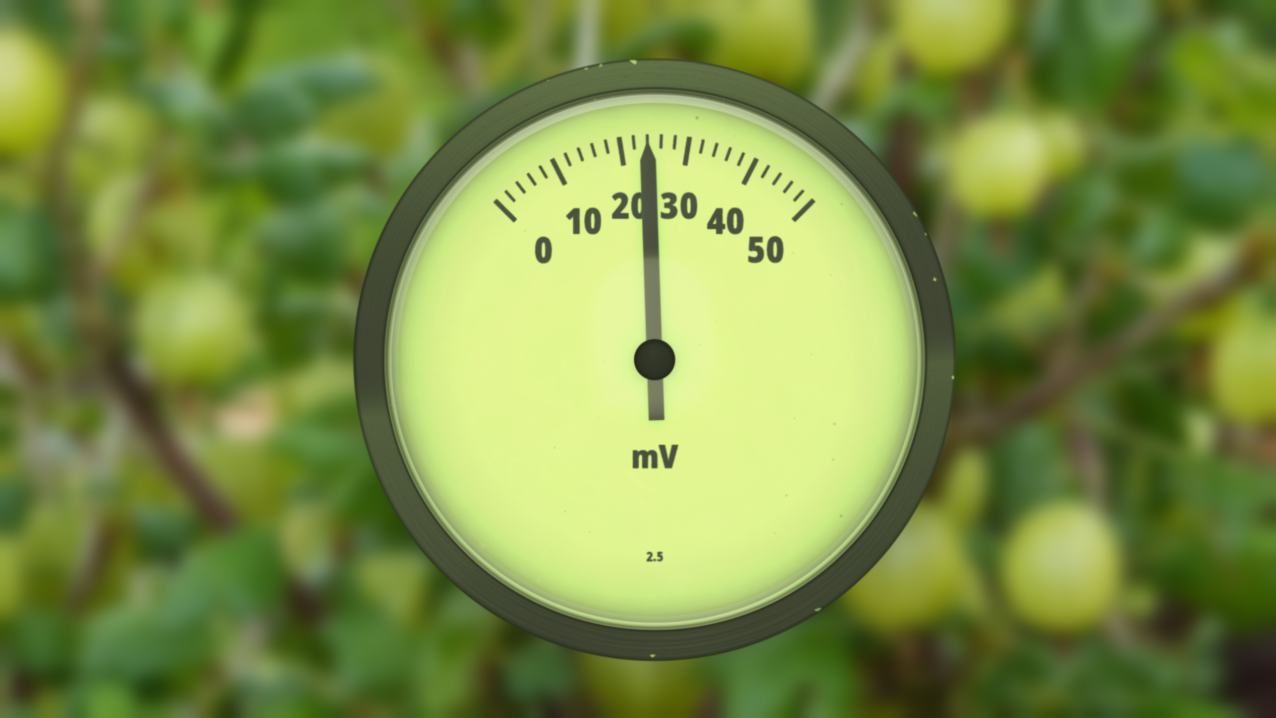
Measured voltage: 24 mV
